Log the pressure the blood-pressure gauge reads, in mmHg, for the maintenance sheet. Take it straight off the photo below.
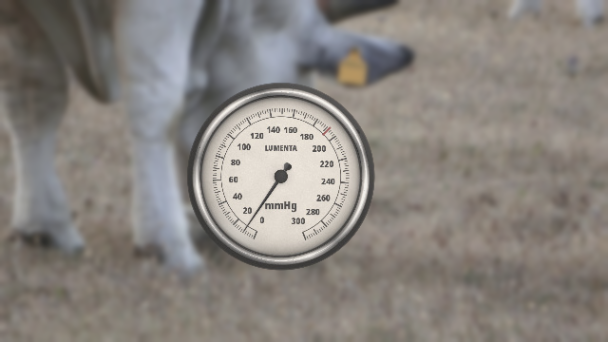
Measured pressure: 10 mmHg
